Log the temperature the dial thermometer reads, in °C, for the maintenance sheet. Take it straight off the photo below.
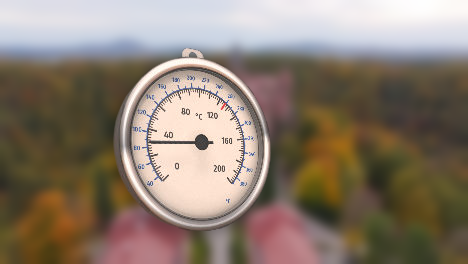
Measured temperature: 30 °C
